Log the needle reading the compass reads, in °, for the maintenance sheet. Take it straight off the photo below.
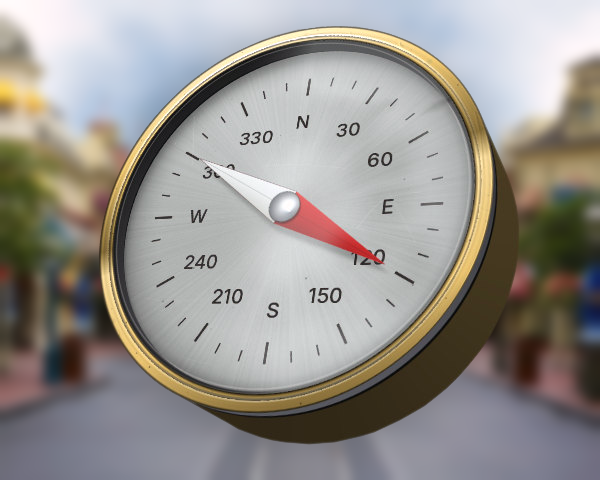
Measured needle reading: 120 °
